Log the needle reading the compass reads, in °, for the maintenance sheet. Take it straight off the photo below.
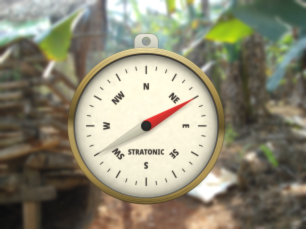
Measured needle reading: 60 °
